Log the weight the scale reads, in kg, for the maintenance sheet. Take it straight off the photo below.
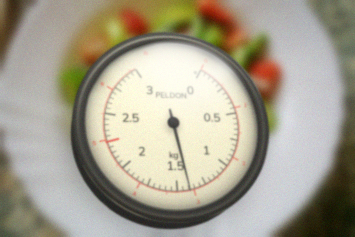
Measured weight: 1.4 kg
